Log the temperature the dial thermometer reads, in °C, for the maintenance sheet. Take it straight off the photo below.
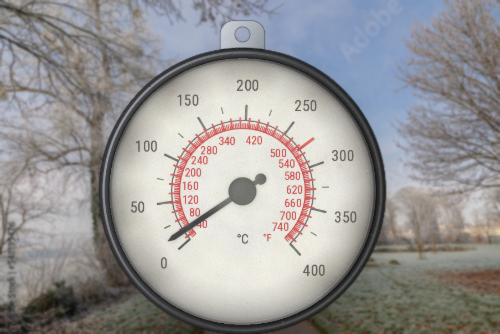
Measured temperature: 12.5 °C
